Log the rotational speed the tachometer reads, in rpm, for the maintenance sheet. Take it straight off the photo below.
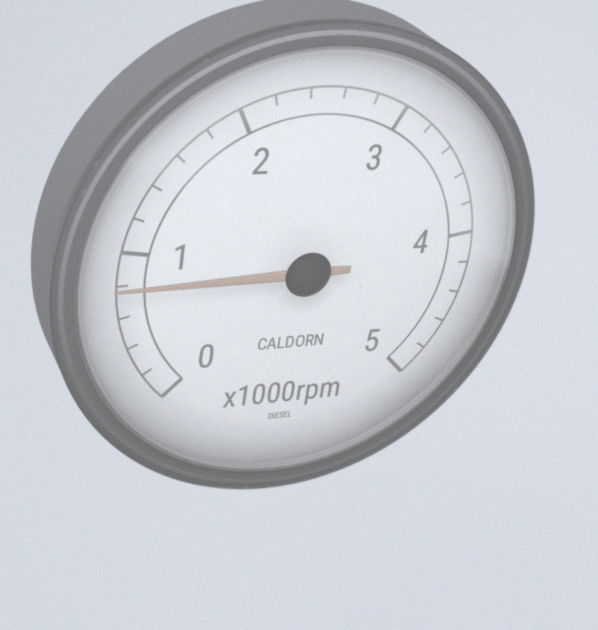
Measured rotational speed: 800 rpm
